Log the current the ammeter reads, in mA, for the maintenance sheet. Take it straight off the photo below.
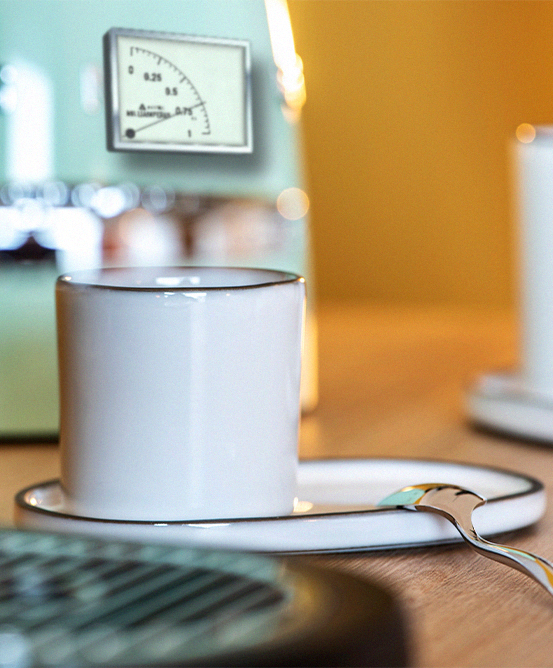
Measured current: 0.75 mA
